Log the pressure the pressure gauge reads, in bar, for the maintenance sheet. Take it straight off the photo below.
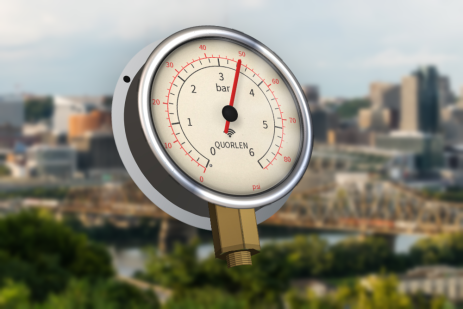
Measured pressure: 3.4 bar
